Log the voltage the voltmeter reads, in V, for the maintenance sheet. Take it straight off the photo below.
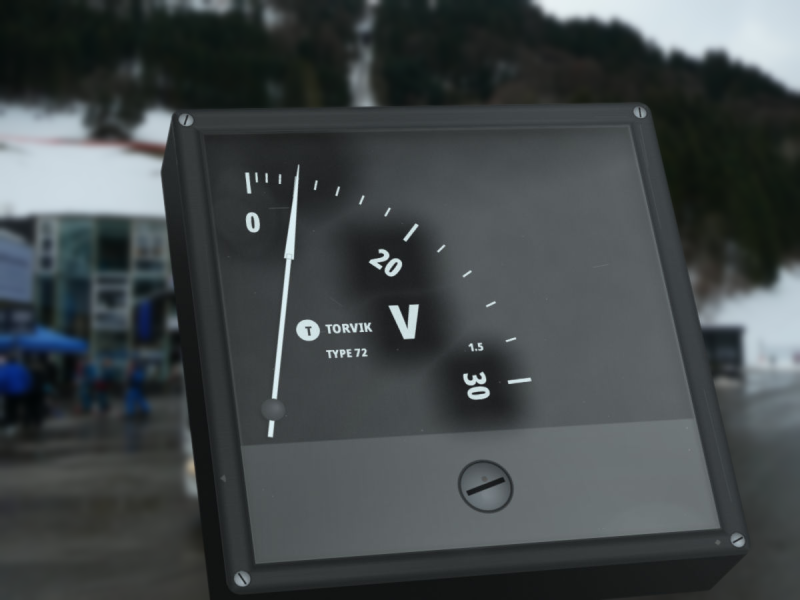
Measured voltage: 10 V
